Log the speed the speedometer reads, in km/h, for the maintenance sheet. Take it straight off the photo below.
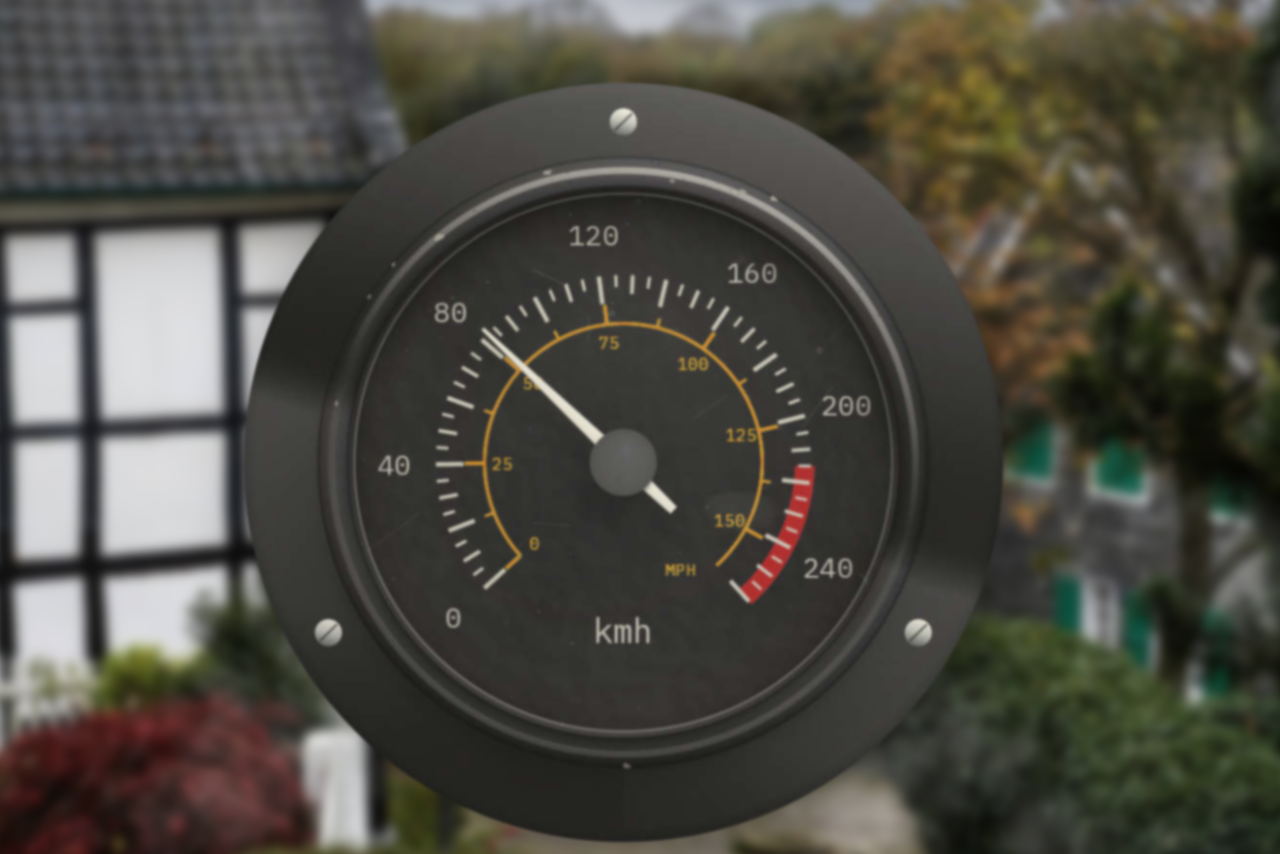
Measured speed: 82.5 km/h
